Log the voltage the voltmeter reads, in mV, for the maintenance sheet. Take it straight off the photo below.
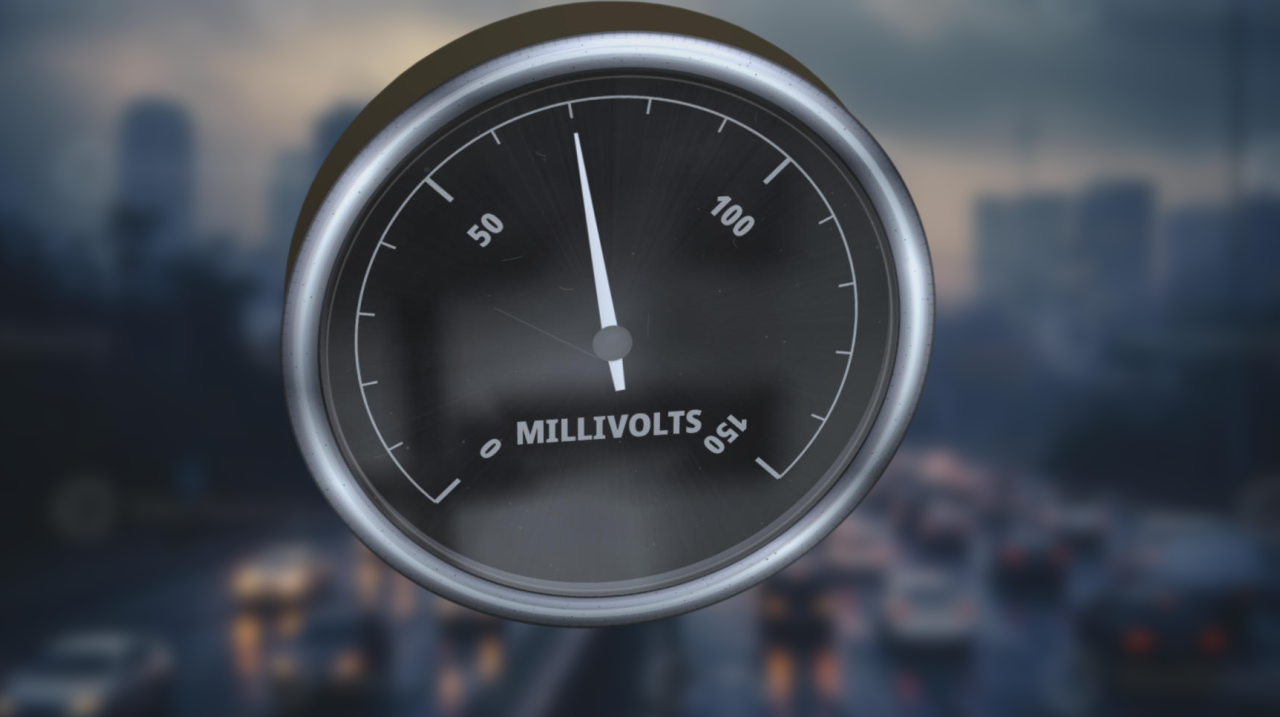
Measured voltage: 70 mV
